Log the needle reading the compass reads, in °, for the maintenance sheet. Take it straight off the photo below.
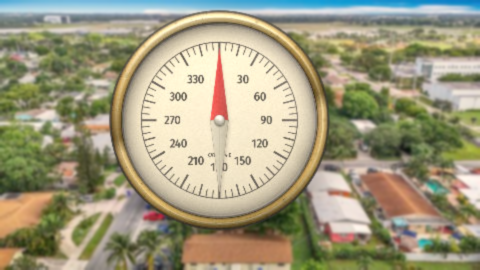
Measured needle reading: 0 °
